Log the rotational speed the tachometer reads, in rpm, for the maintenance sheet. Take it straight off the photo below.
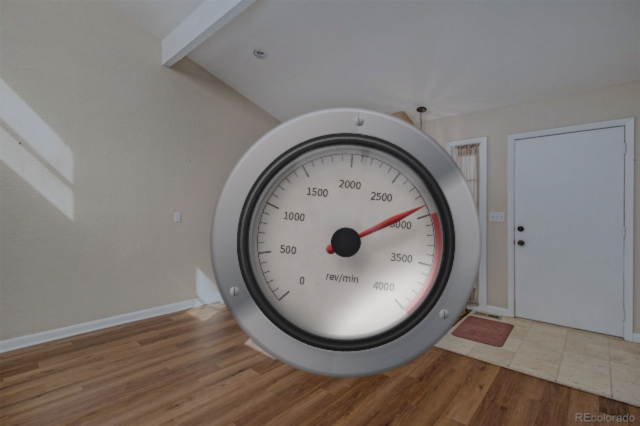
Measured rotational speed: 2900 rpm
